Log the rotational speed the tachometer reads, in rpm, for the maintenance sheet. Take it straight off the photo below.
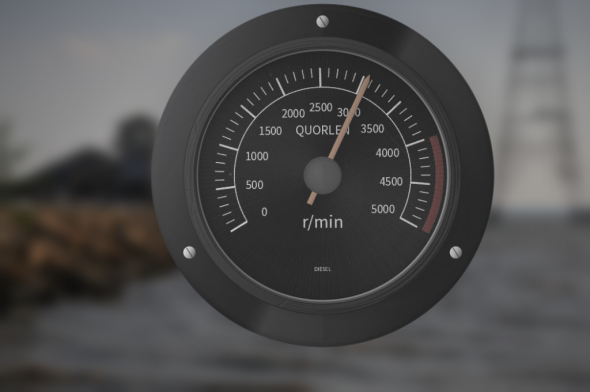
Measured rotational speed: 3050 rpm
